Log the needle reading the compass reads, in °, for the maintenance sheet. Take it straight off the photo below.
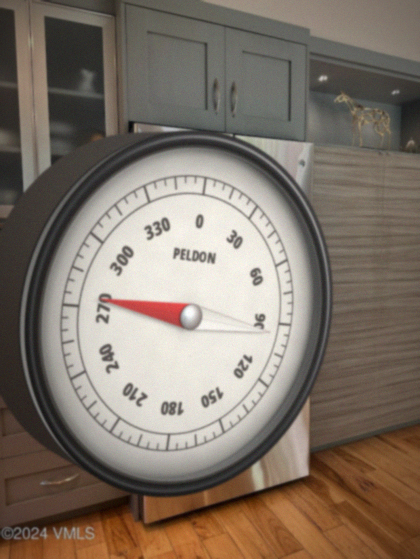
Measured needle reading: 275 °
